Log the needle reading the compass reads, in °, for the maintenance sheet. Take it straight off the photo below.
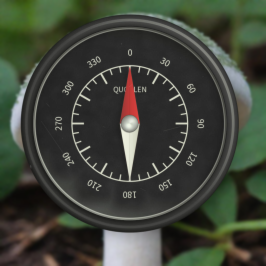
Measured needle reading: 0 °
